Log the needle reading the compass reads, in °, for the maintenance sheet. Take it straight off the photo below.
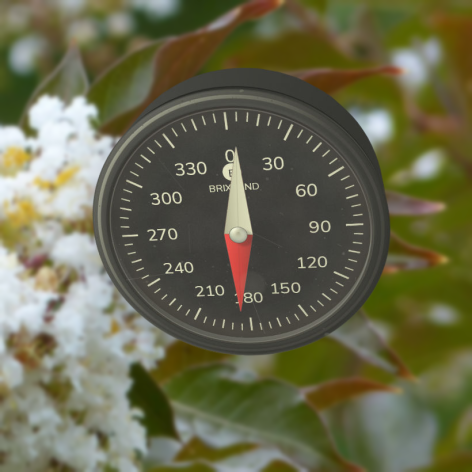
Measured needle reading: 185 °
